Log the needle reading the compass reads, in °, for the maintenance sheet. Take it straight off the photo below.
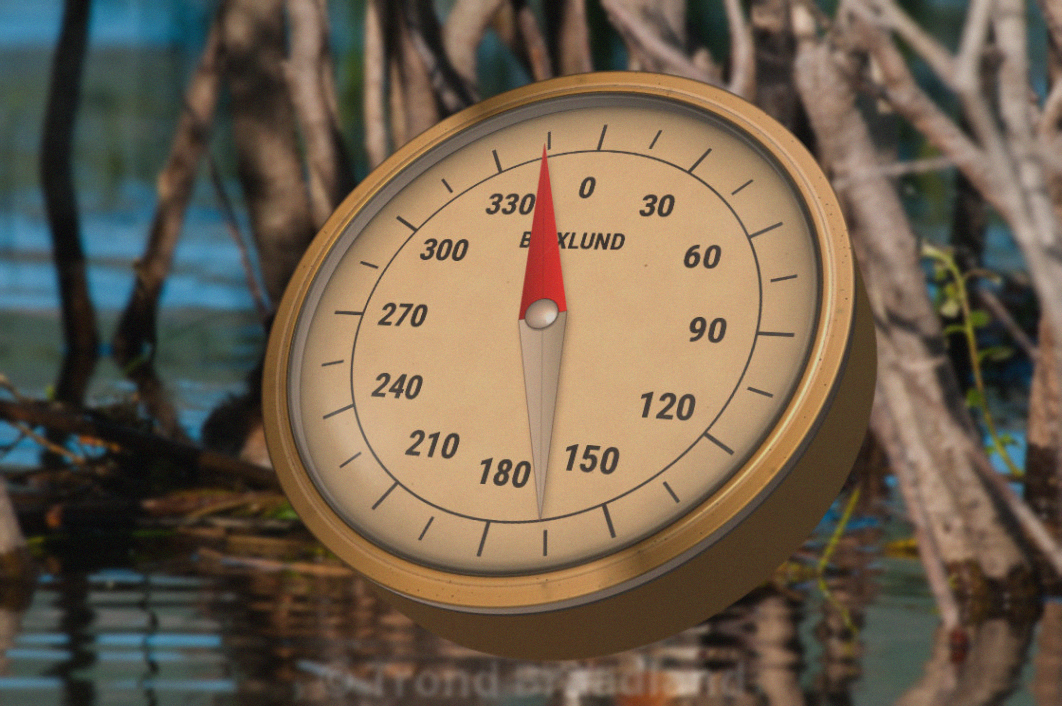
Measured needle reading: 345 °
